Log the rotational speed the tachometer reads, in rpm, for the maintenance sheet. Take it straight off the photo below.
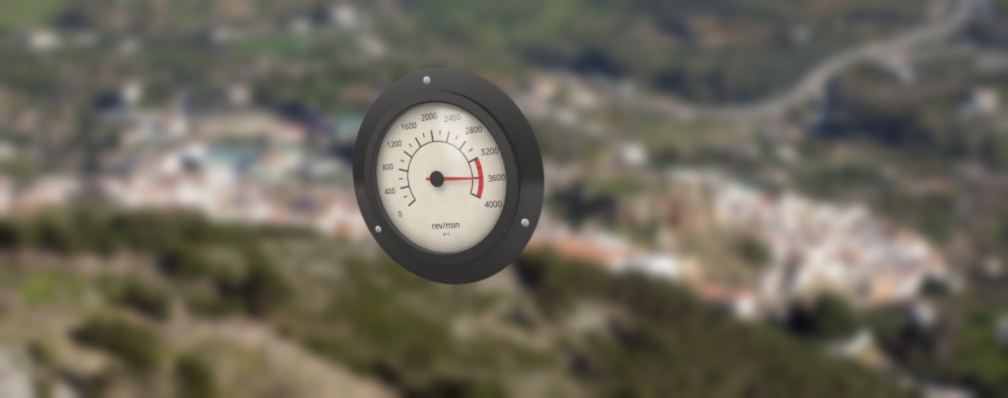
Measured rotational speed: 3600 rpm
